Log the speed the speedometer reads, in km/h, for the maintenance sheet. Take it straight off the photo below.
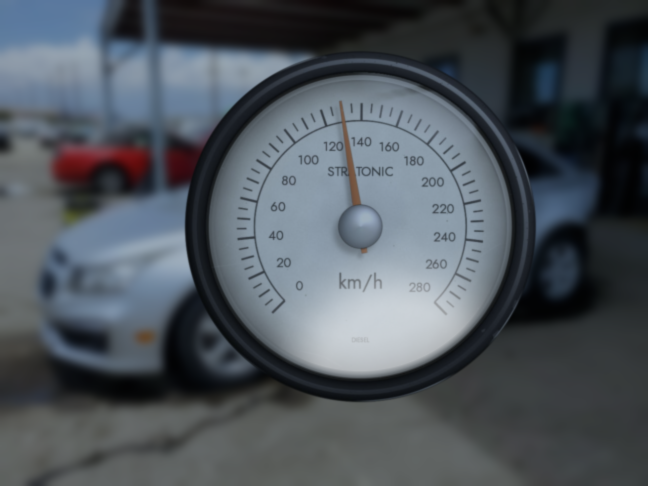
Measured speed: 130 km/h
